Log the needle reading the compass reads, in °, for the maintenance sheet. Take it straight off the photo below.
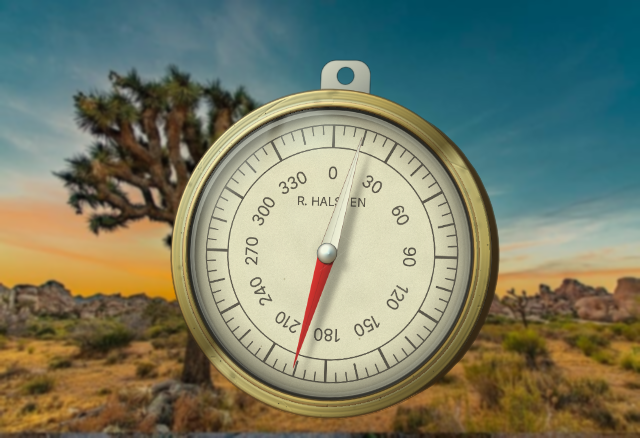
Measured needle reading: 195 °
